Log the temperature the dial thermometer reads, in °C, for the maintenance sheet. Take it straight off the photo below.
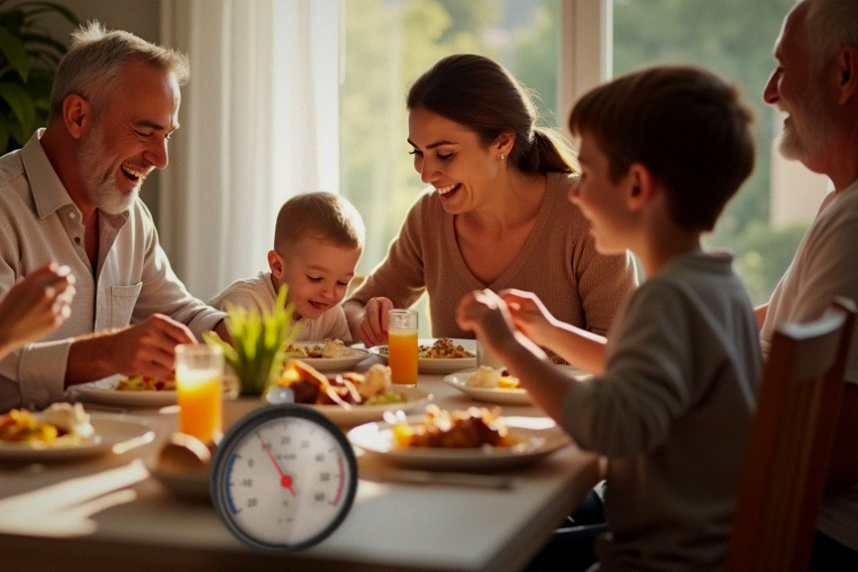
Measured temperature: 10 °C
